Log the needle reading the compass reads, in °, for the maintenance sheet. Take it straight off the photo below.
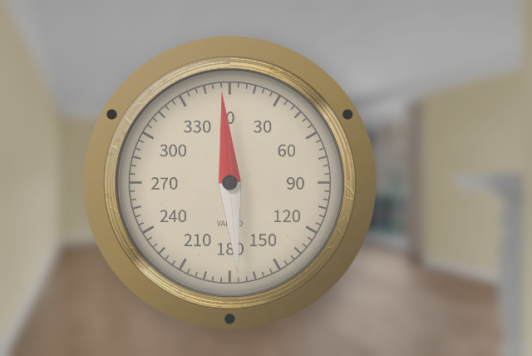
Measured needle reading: 355 °
